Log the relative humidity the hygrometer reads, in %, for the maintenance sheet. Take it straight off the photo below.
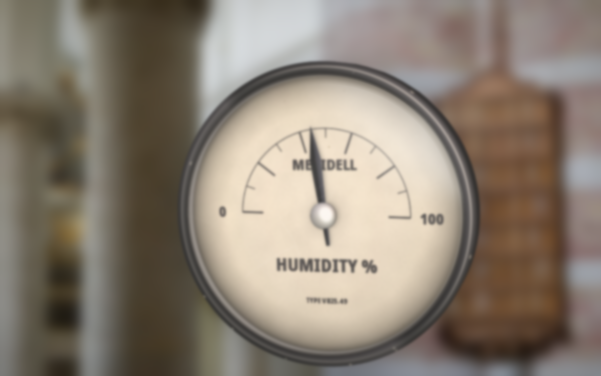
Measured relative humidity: 45 %
